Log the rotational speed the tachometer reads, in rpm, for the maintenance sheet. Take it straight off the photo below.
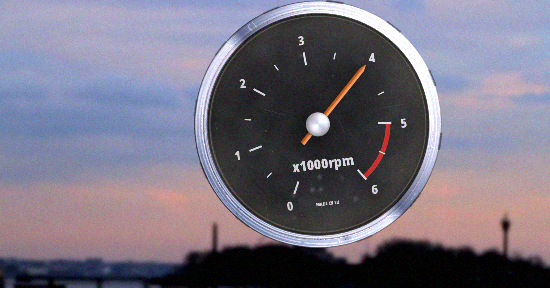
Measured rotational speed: 4000 rpm
